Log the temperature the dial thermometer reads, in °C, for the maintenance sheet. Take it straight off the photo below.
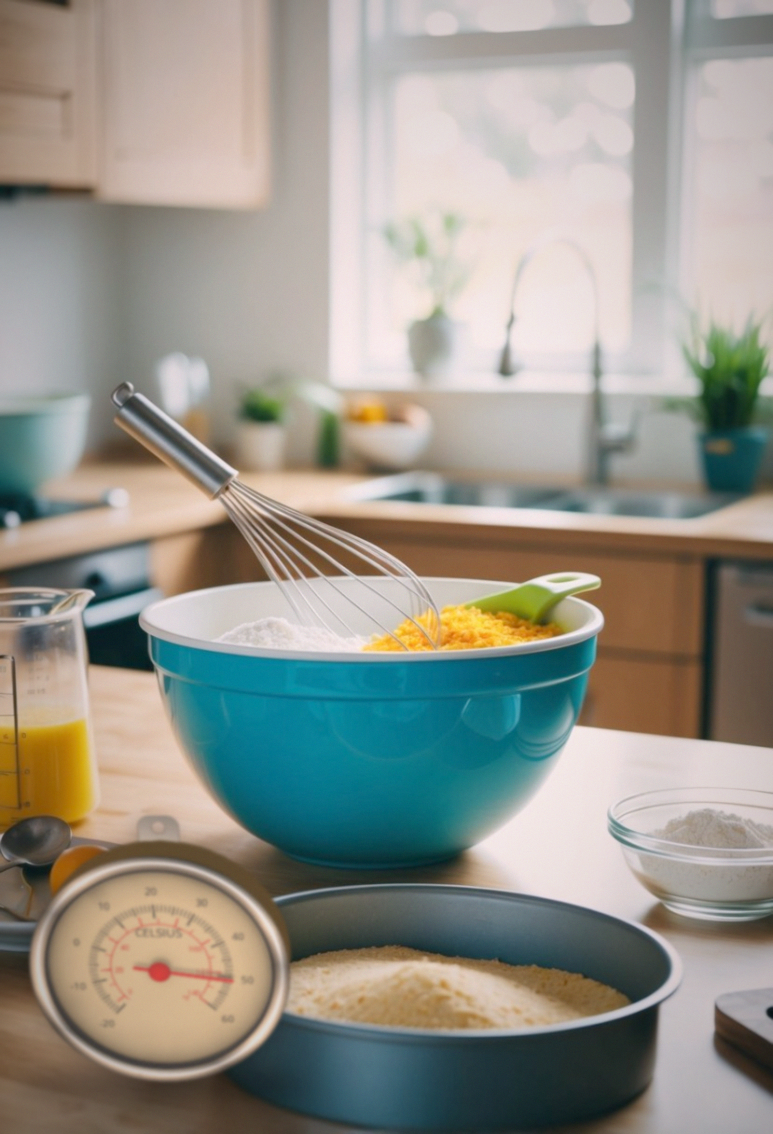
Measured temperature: 50 °C
